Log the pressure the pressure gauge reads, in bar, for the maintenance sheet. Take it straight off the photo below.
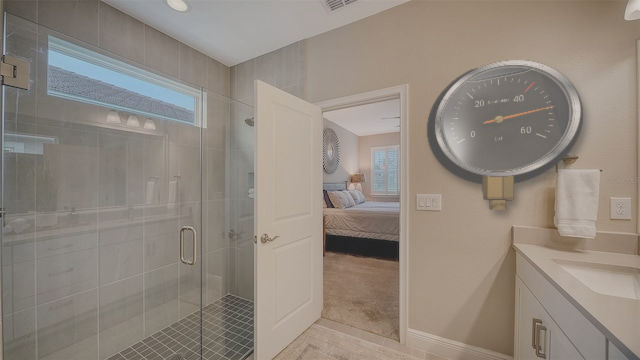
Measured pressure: 50 bar
